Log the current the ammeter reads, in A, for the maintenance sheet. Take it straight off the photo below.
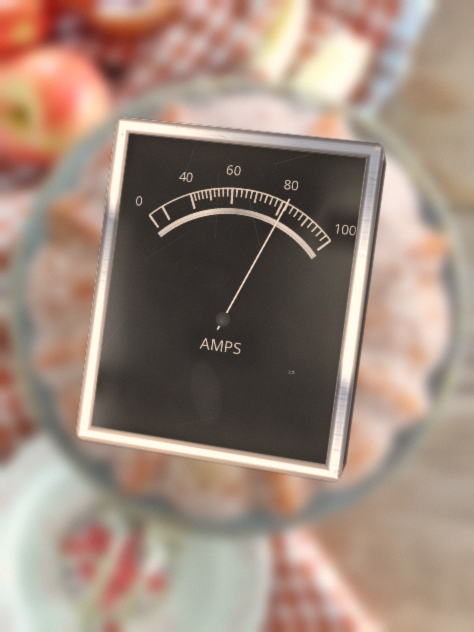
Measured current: 82 A
